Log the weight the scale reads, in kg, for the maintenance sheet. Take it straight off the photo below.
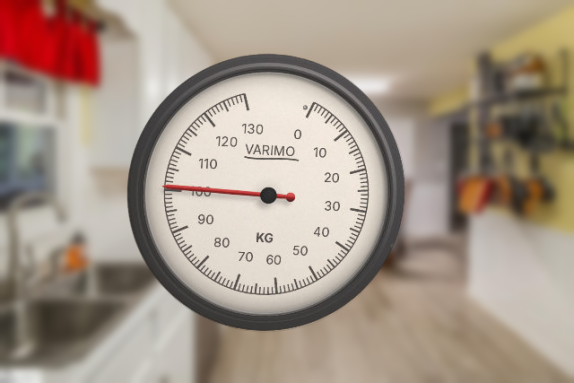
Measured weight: 101 kg
